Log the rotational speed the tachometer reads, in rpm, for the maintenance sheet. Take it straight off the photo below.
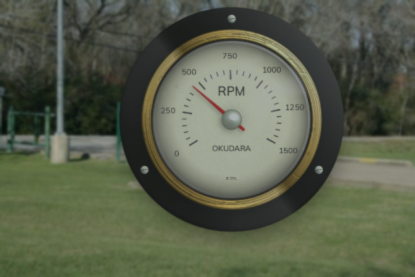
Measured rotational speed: 450 rpm
